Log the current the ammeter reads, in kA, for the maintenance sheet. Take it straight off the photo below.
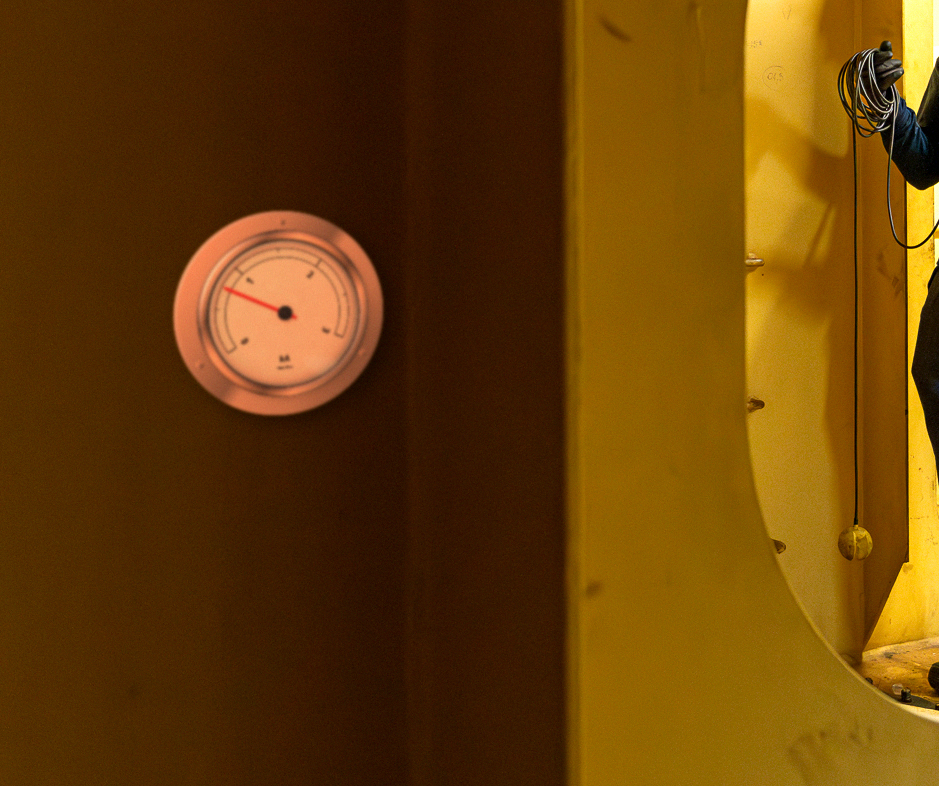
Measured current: 0.75 kA
